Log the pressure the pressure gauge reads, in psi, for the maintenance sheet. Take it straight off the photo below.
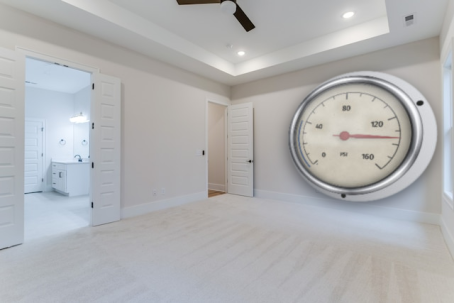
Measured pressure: 135 psi
